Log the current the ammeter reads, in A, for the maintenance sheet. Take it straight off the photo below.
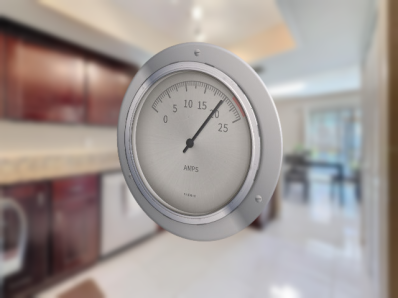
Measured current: 20 A
